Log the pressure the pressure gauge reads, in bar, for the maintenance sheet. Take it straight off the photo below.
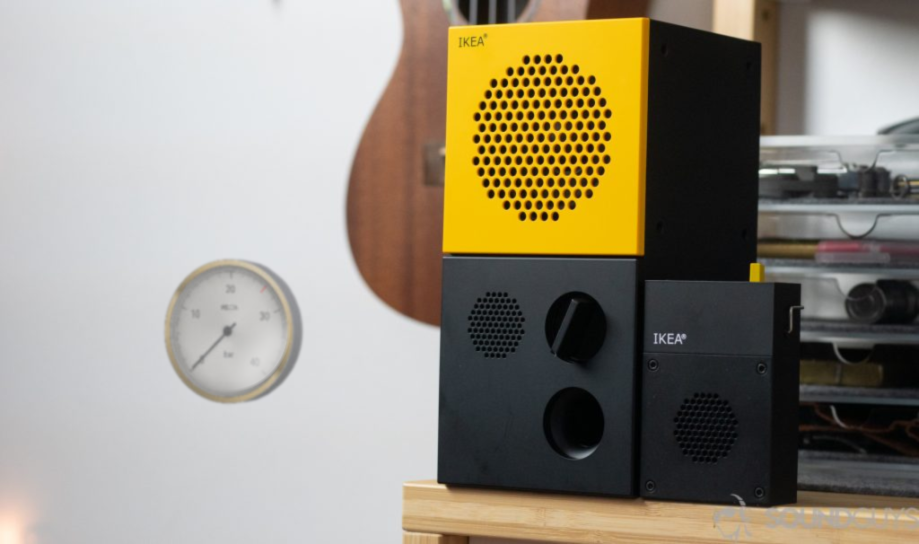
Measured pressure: 0 bar
